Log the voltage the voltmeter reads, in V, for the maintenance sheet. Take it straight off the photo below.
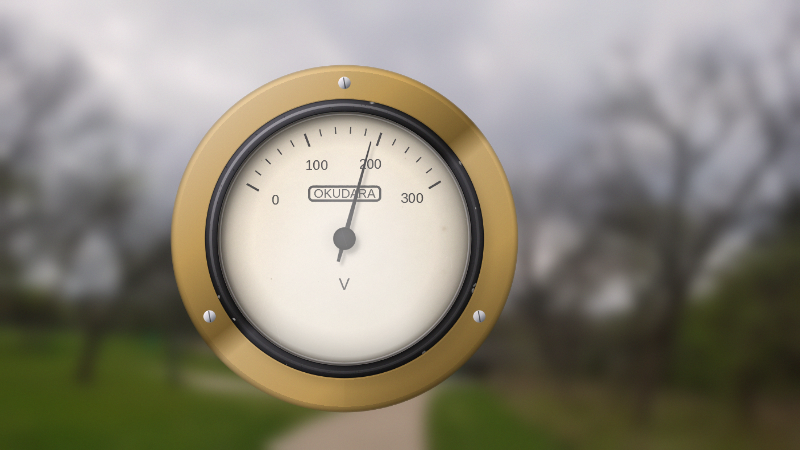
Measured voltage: 190 V
